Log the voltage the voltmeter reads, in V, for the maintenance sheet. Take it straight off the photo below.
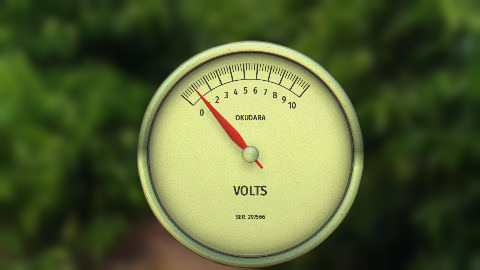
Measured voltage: 1 V
